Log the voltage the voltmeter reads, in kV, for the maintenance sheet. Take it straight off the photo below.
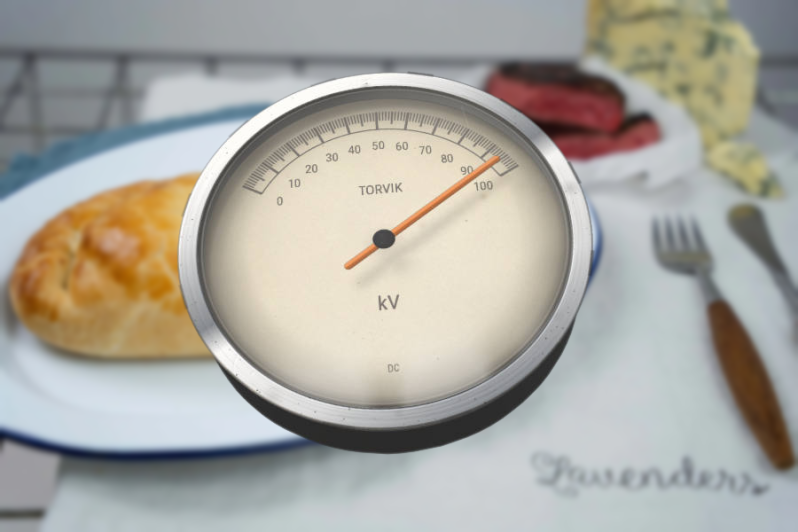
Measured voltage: 95 kV
